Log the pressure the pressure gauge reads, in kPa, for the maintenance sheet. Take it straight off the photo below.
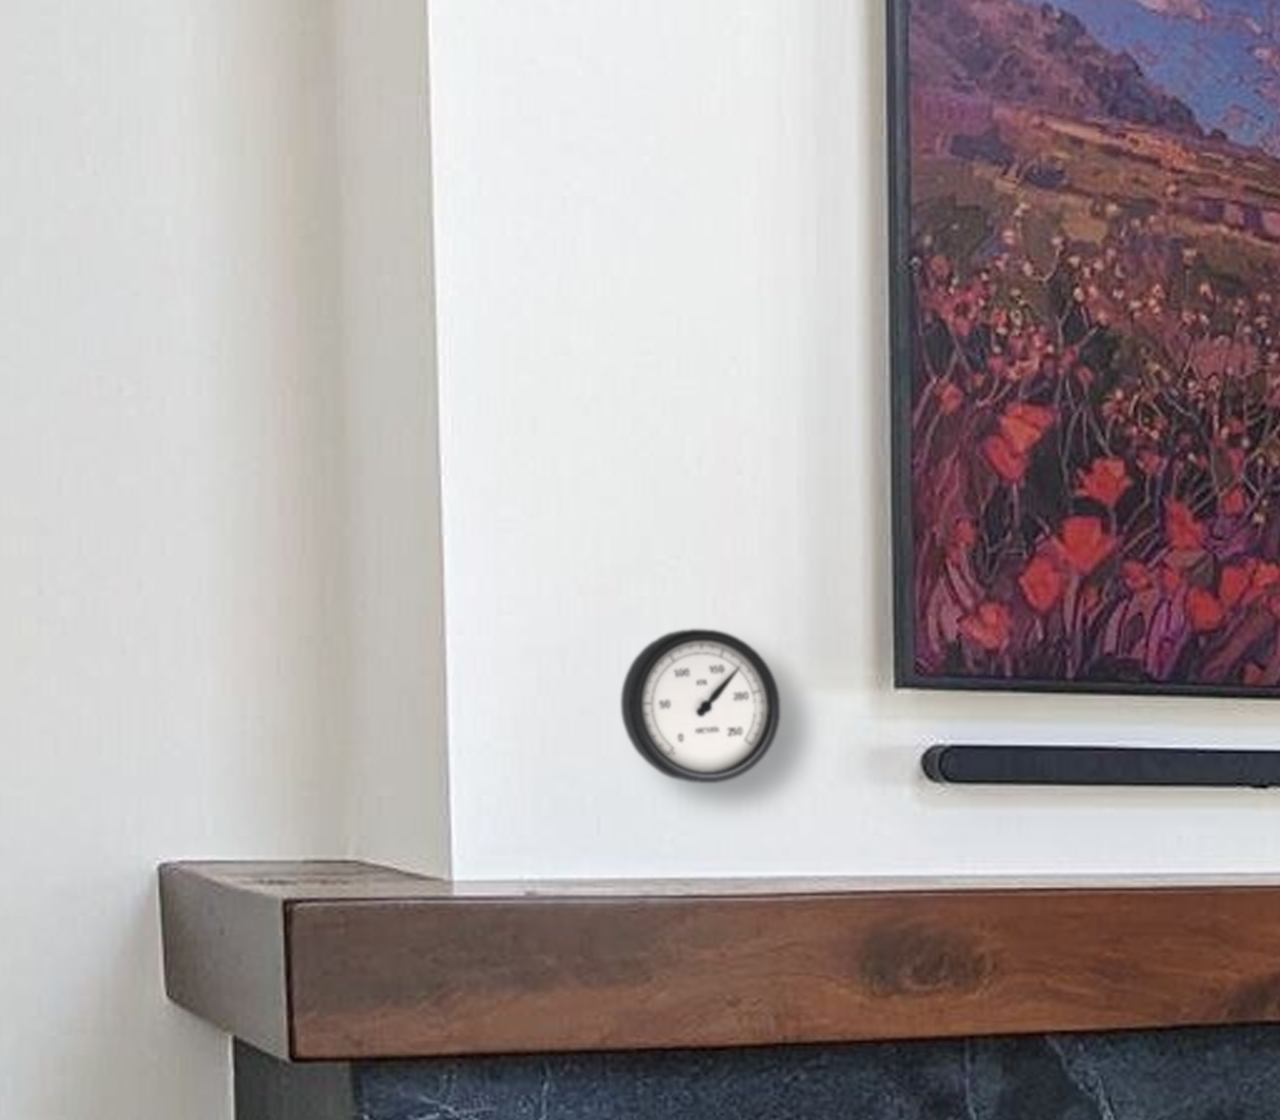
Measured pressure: 170 kPa
